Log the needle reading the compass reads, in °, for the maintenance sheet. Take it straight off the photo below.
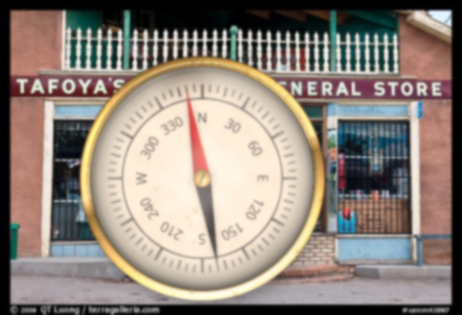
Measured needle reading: 350 °
